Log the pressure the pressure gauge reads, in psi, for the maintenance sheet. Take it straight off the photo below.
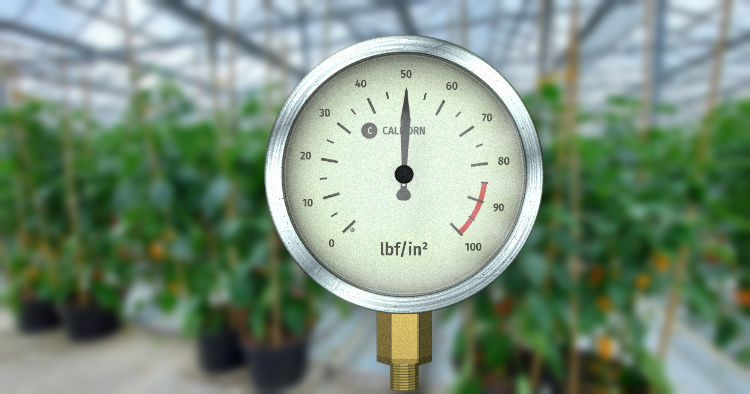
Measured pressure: 50 psi
